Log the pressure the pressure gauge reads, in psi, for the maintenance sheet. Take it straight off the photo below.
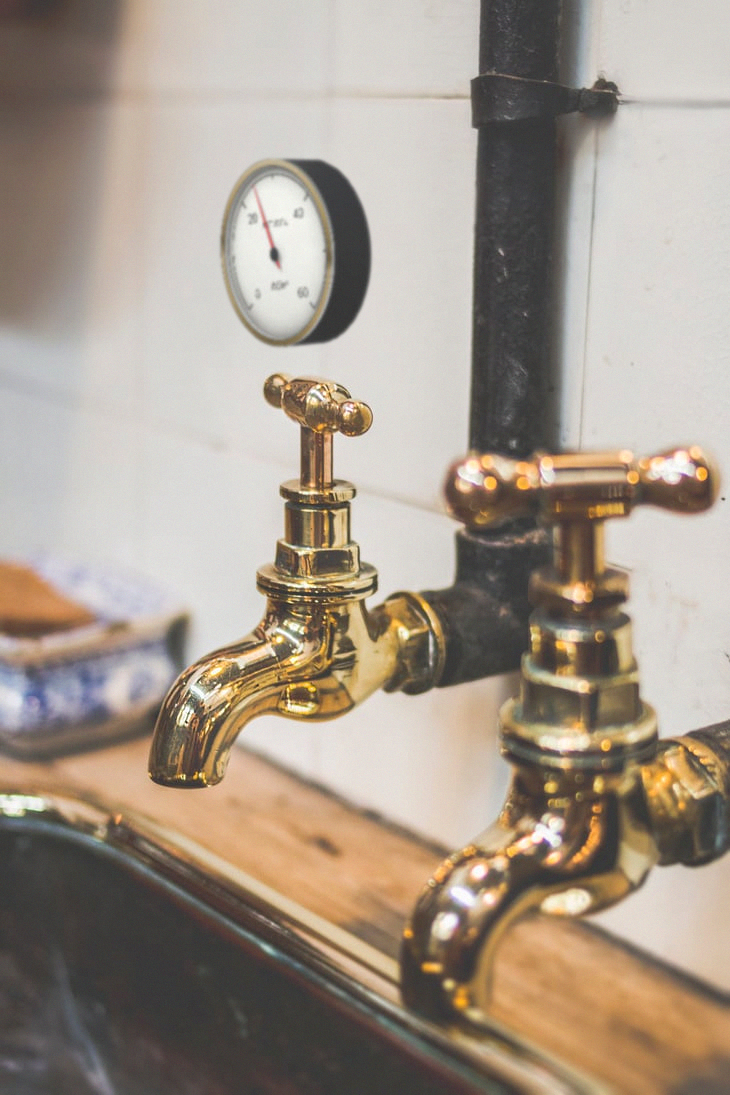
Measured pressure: 25 psi
